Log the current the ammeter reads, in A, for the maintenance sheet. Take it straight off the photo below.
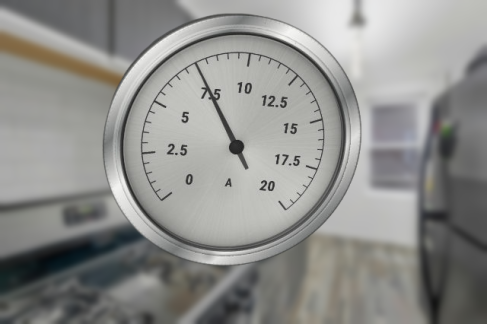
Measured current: 7.5 A
